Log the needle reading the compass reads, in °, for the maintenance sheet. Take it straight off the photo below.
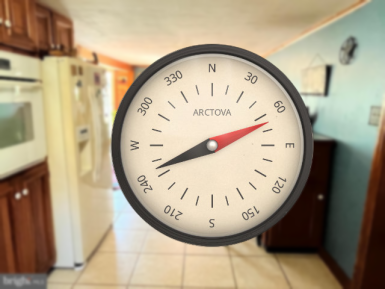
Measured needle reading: 67.5 °
